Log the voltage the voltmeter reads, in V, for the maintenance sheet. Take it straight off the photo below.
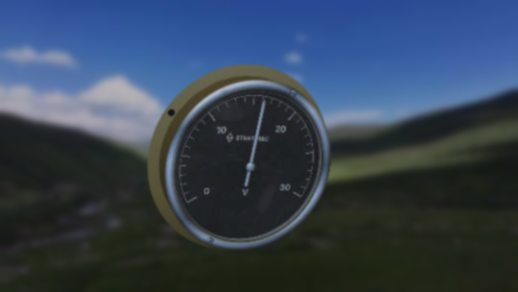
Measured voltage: 16 V
